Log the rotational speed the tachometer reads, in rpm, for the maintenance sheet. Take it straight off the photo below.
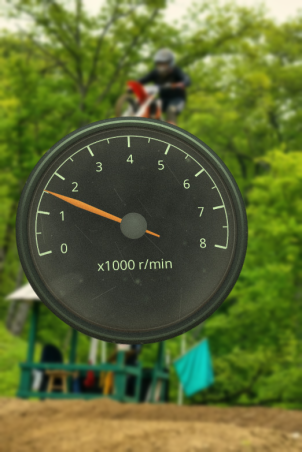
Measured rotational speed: 1500 rpm
